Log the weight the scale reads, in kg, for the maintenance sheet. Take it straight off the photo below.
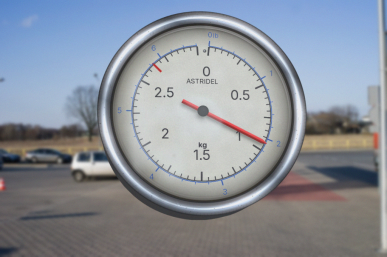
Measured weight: 0.95 kg
